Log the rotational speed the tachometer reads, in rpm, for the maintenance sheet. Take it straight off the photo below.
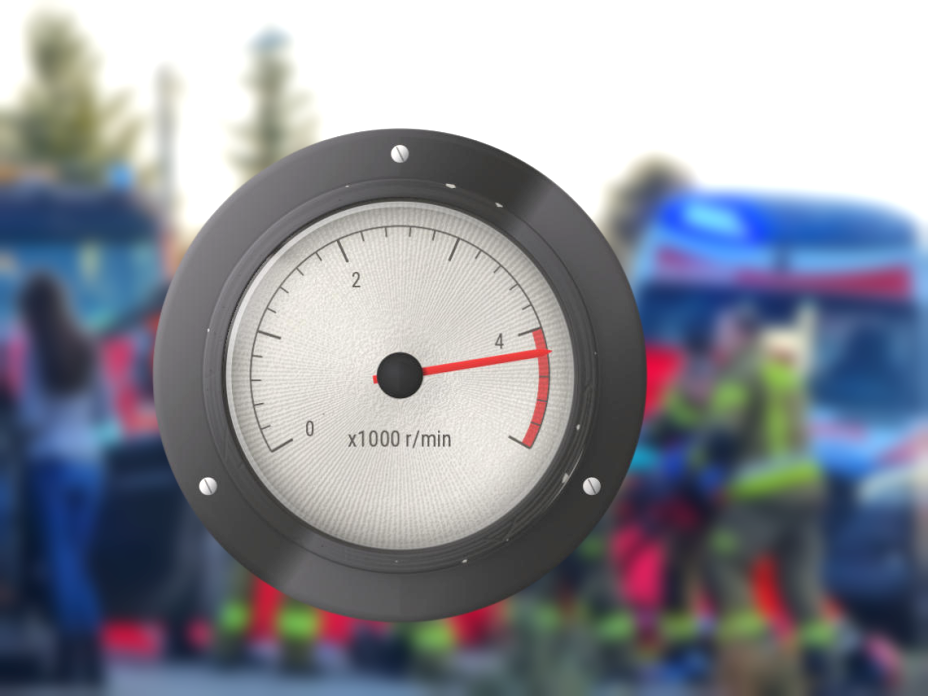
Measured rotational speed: 4200 rpm
